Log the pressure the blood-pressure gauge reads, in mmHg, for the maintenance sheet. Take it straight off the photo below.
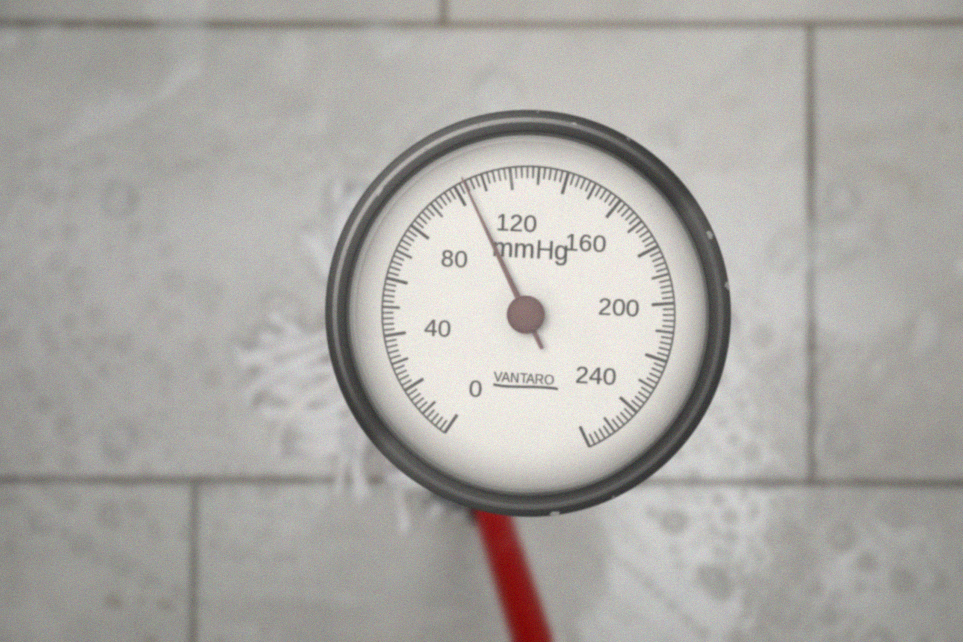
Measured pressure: 104 mmHg
